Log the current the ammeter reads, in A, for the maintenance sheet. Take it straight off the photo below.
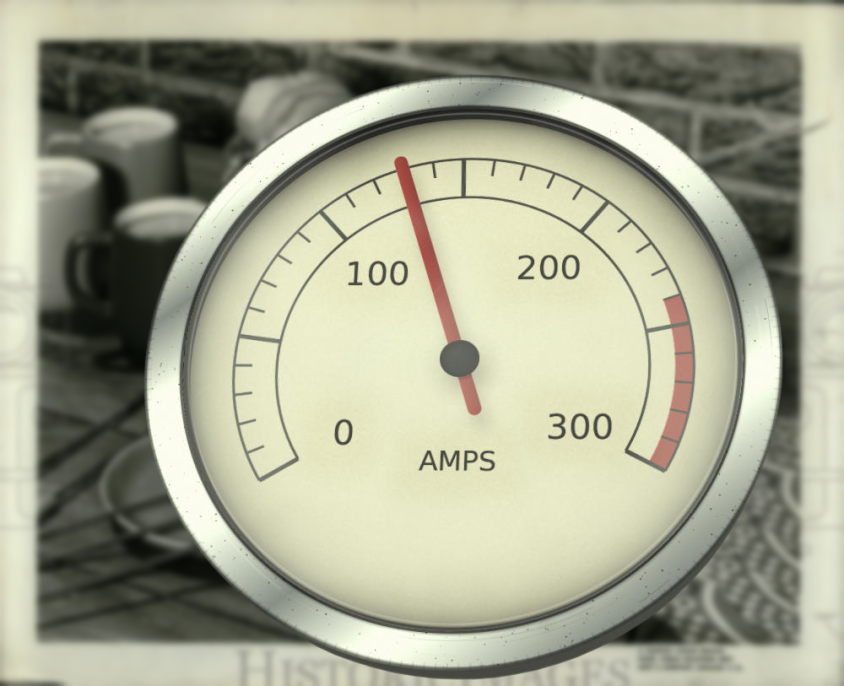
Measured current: 130 A
